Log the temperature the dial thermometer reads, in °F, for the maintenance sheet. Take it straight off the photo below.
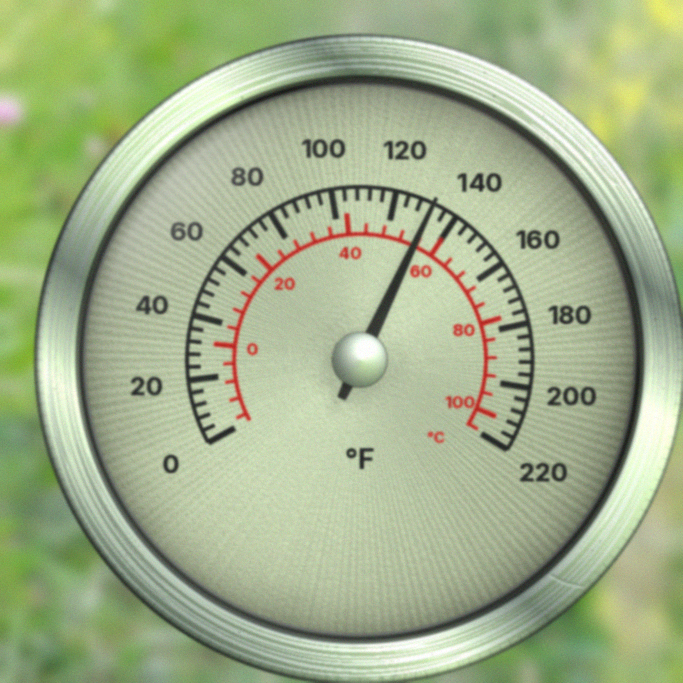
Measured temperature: 132 °F
